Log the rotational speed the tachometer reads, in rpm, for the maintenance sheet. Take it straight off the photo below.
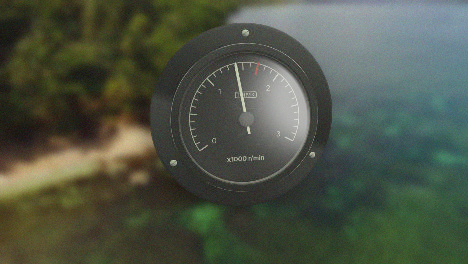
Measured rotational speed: 1400 rpm
